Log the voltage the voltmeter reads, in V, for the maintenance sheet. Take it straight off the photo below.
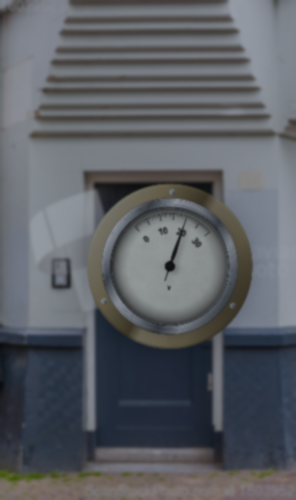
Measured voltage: 20 V
